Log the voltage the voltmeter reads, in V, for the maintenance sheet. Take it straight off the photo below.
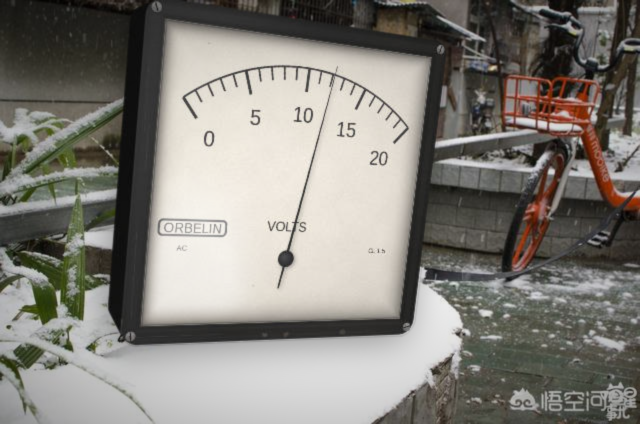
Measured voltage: 12 V
